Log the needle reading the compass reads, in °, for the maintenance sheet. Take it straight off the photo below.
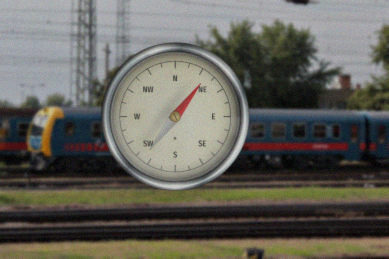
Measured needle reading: 37.5 °
